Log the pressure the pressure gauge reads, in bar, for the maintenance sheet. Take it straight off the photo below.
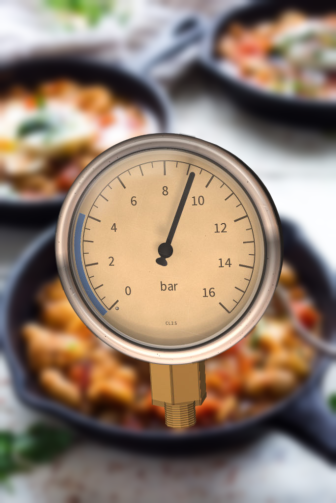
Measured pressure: 9.25 bar
